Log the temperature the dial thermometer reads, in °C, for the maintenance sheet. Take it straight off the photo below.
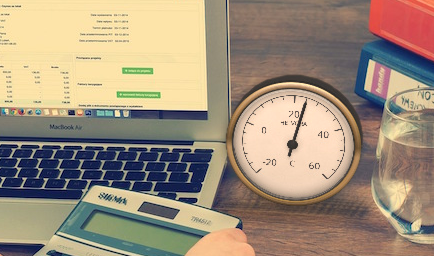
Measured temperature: 24 °C
